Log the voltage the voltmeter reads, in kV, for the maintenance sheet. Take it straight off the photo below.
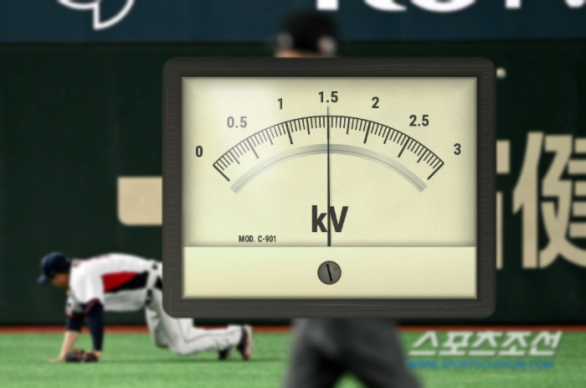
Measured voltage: 1.5 kV
